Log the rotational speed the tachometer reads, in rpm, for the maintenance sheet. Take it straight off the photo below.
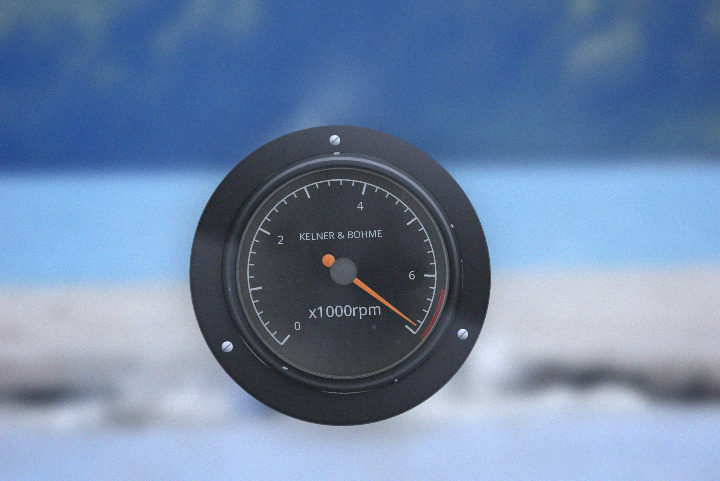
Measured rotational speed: 6900 rpm
